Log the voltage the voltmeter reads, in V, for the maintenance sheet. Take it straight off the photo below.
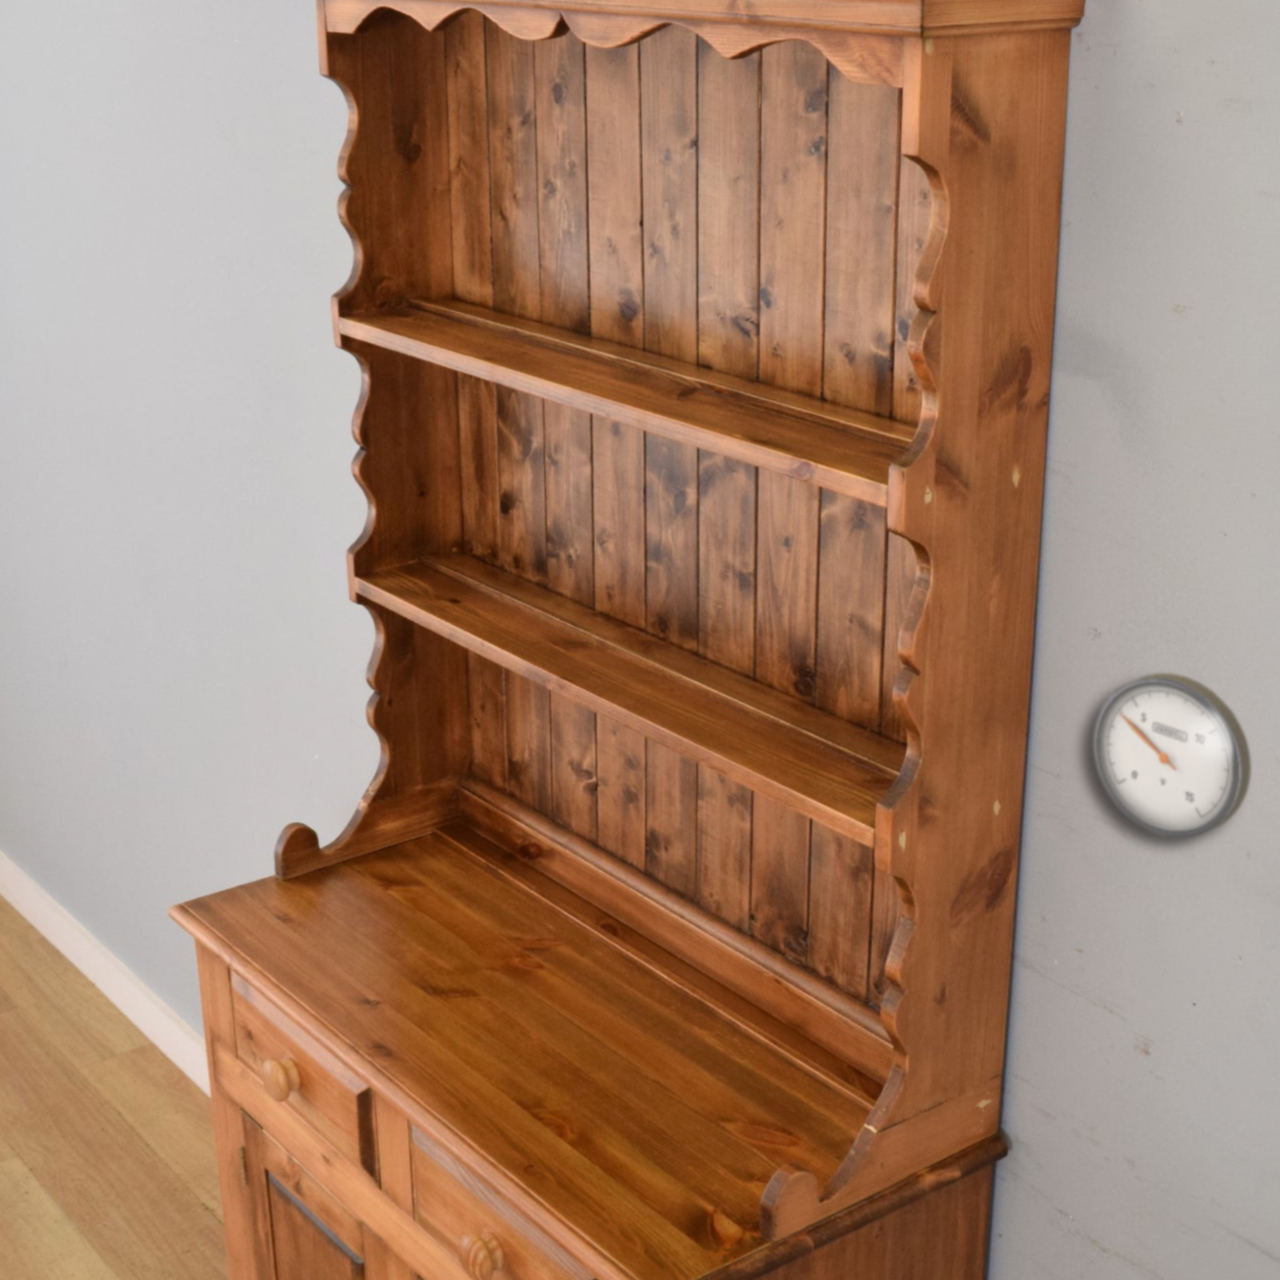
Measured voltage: 4 V
